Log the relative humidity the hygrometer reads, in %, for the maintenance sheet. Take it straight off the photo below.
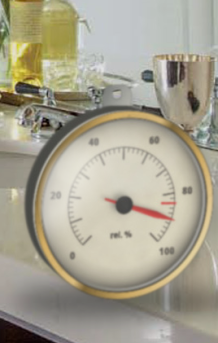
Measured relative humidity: 90 %
